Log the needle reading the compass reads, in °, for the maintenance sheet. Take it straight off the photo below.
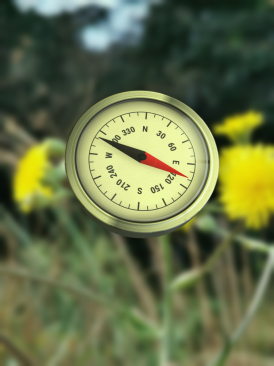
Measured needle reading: 110 °
